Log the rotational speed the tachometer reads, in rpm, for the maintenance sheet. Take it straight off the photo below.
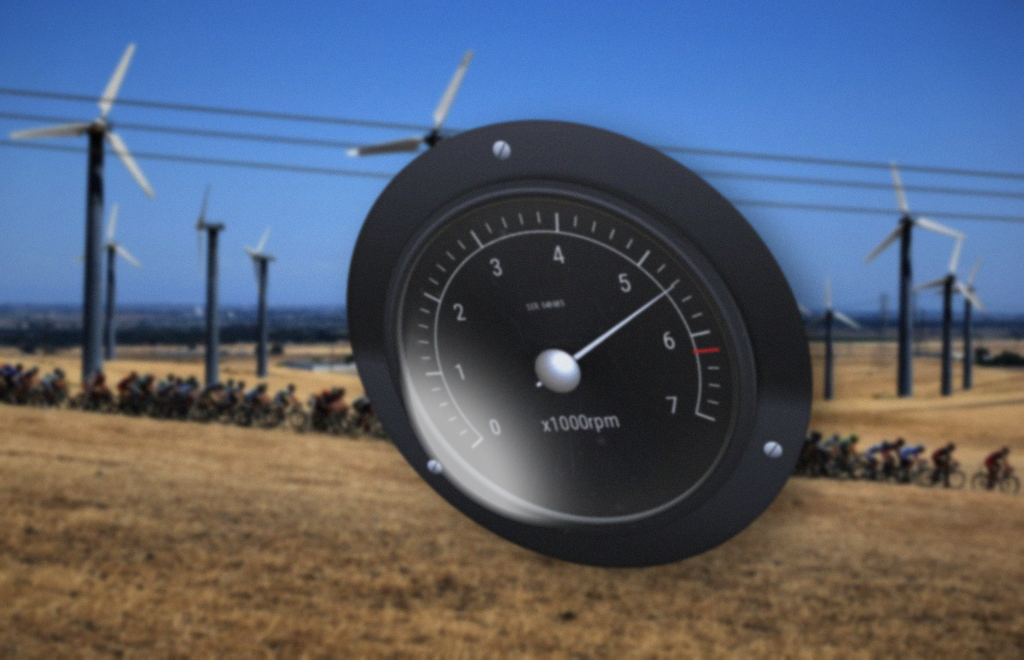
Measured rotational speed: 5400 rpm
